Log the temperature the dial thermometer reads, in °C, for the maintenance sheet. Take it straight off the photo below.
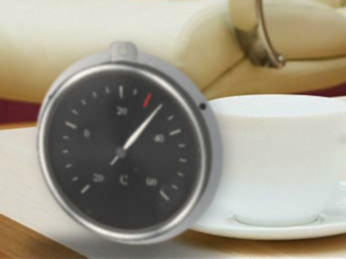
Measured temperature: 32 °C
